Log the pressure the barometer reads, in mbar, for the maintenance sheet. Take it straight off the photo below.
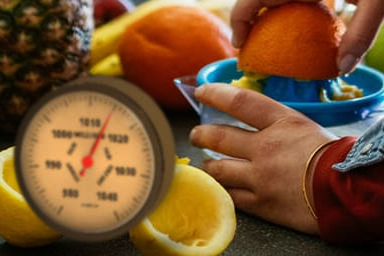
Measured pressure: 1015 mbar
